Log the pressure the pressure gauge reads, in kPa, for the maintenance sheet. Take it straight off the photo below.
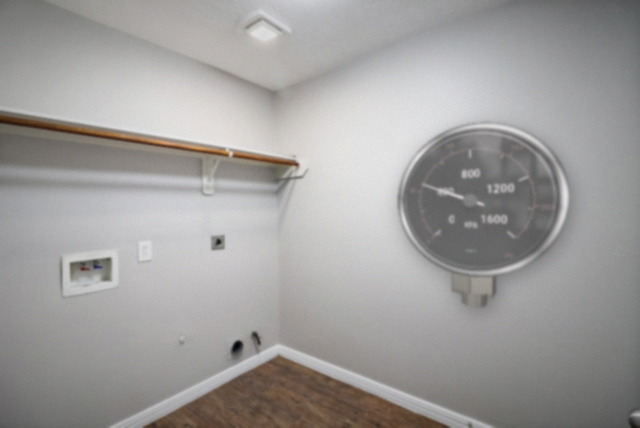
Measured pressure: 400 kPa
